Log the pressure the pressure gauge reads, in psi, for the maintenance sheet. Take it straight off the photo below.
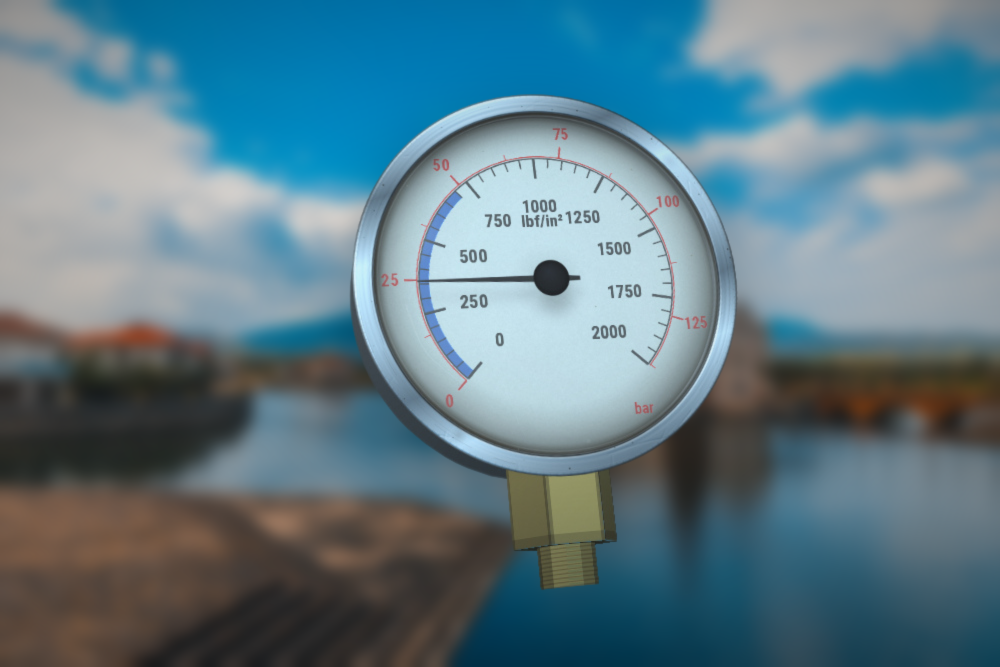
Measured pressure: 350 psi
